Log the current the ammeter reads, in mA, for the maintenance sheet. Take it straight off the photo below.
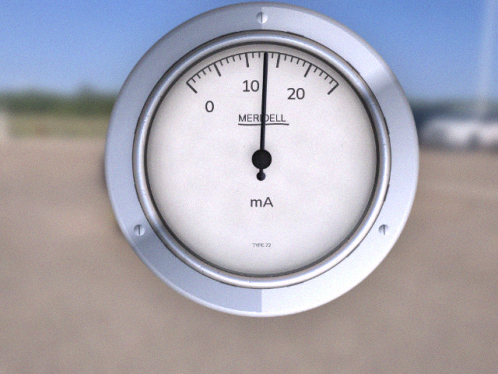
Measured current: 13 mA
